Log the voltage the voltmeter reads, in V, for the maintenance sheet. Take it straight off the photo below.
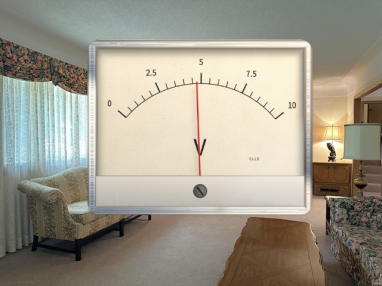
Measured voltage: 4.75 V
